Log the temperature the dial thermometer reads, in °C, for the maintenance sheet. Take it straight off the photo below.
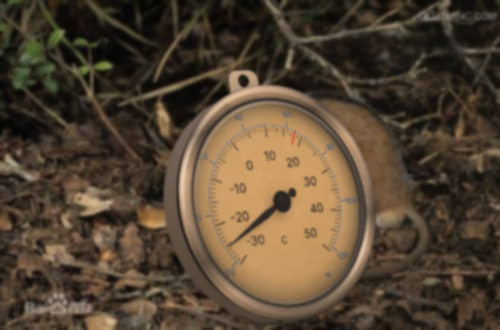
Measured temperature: -25 °C
